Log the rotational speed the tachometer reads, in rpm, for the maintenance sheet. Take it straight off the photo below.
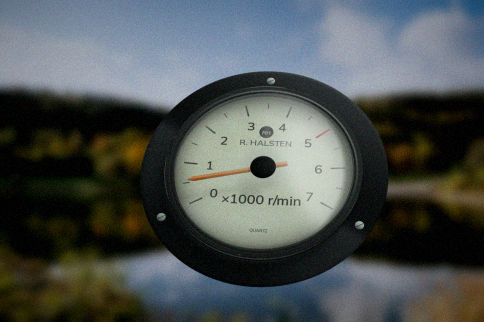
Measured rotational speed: 500 rpm
